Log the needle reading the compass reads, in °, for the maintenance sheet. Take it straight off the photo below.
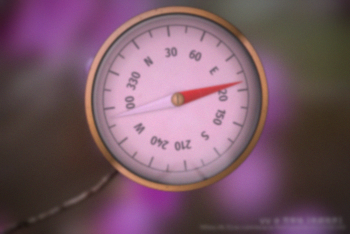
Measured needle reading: 112.5 °
